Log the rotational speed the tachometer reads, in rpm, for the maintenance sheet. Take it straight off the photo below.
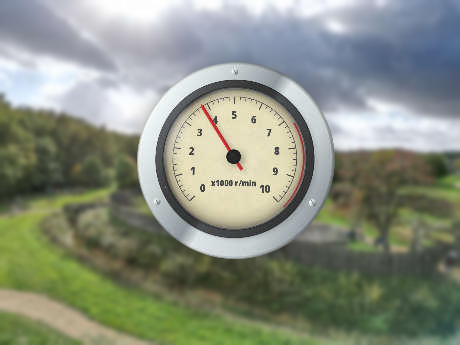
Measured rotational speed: 3800 rpm
